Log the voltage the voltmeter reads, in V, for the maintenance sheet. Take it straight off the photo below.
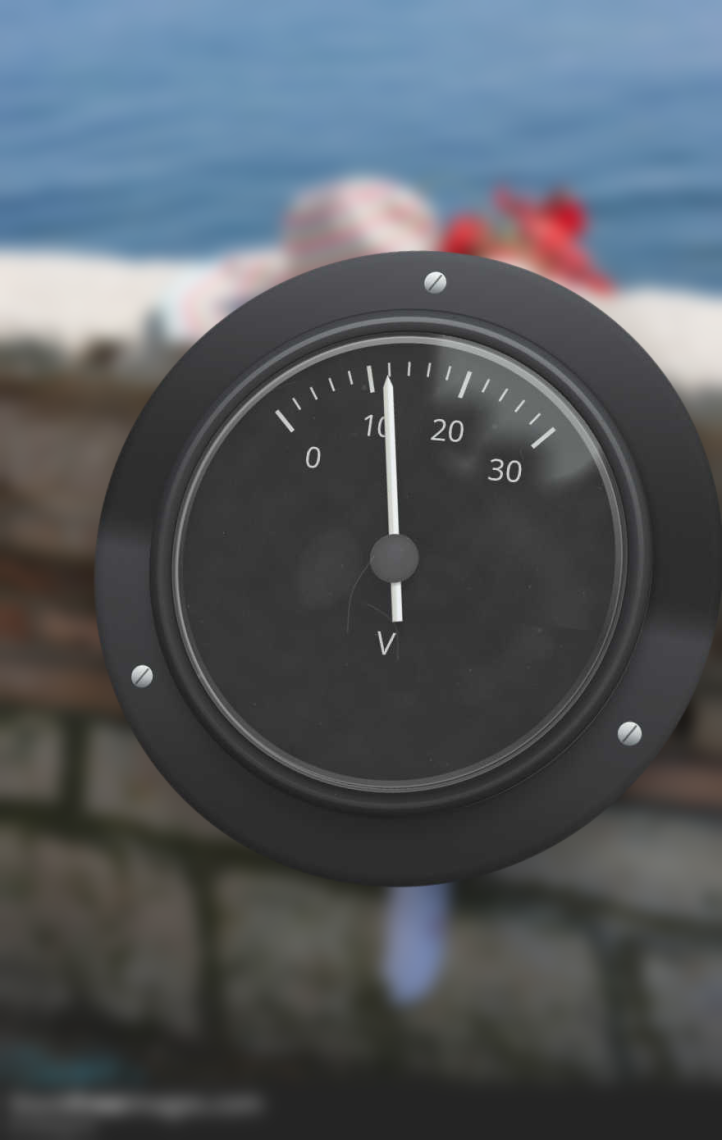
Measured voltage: 12 V
